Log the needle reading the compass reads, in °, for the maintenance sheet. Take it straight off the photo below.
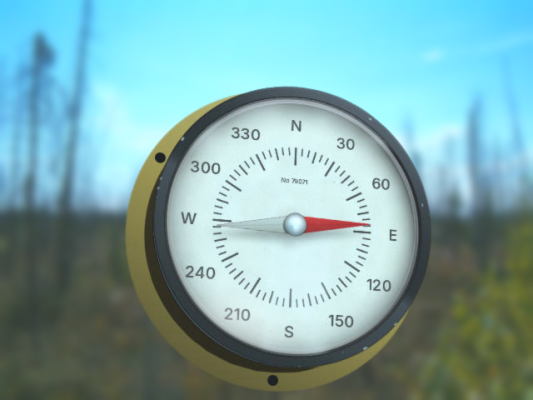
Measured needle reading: 85 °
